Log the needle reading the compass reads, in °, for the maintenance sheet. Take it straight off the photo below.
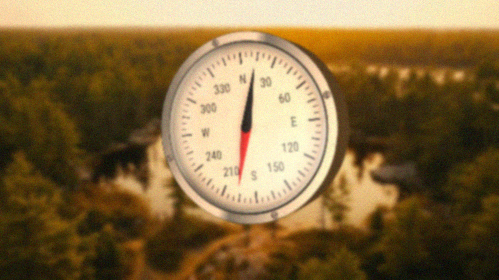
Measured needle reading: 195 °
